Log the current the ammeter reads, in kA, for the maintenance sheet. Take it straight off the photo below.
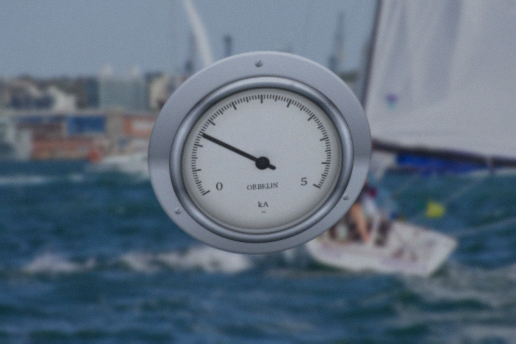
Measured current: 1.25 kA
